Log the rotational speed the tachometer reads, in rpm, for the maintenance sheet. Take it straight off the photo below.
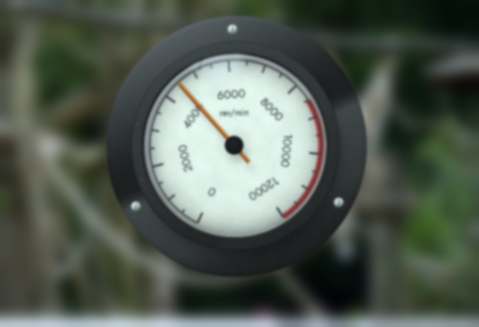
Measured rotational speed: 4500 rpm
